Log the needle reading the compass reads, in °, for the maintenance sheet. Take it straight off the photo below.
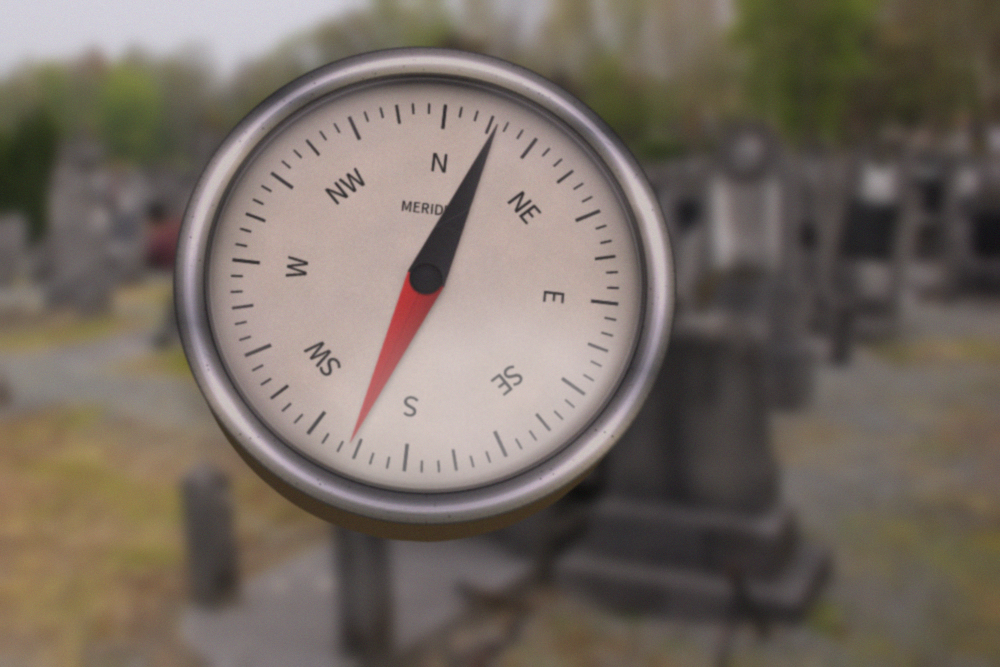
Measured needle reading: 197.5 °
